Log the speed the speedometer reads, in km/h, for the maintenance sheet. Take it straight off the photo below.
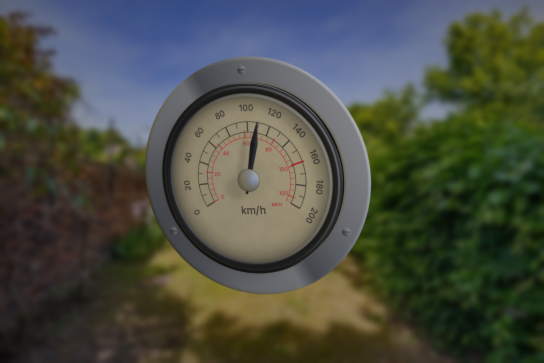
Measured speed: 110 km/h
